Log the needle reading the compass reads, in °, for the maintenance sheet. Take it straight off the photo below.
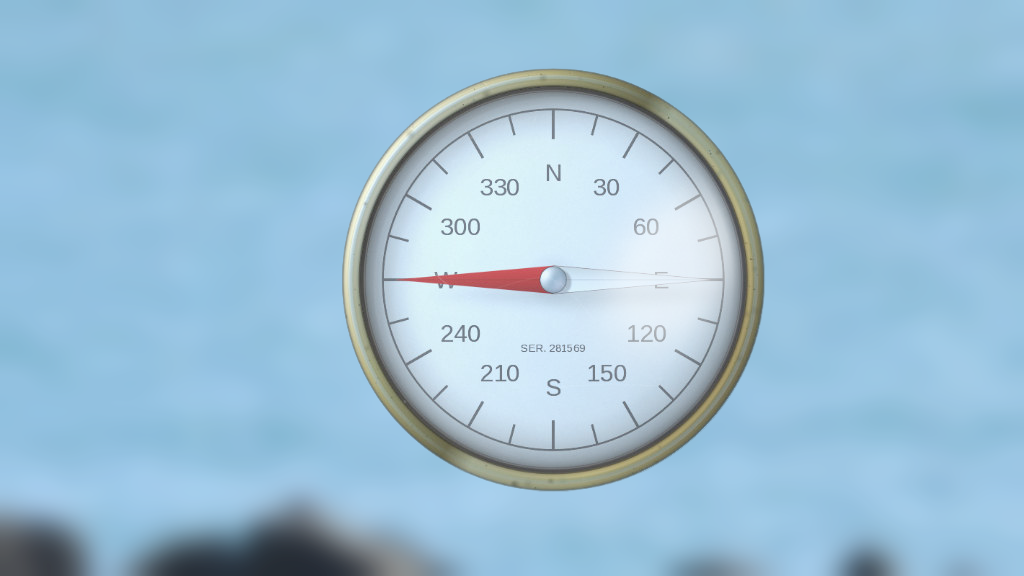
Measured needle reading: 270 °
